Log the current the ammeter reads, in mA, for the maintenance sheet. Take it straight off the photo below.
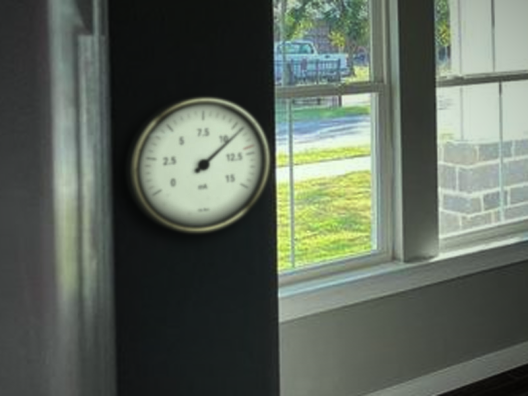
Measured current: 10.5 mA
